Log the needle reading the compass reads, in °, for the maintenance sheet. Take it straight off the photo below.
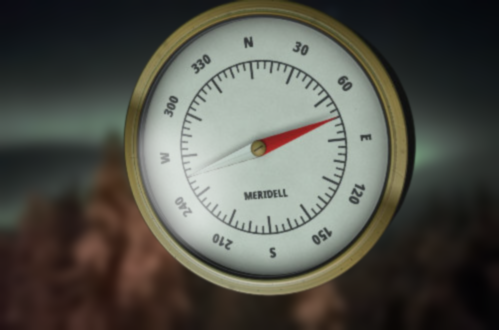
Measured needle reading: 75 °
